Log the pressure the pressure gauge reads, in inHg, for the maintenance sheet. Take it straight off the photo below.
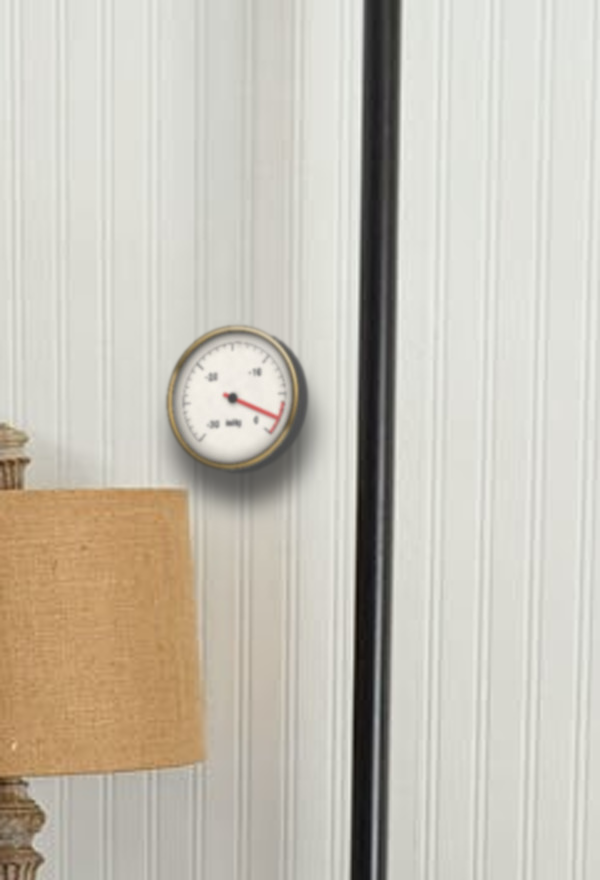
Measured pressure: -2 inHg
